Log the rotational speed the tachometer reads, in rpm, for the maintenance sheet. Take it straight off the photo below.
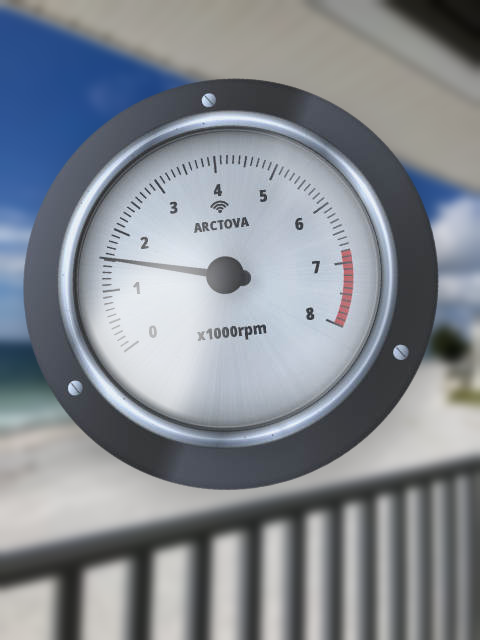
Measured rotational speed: 1500 rpm
